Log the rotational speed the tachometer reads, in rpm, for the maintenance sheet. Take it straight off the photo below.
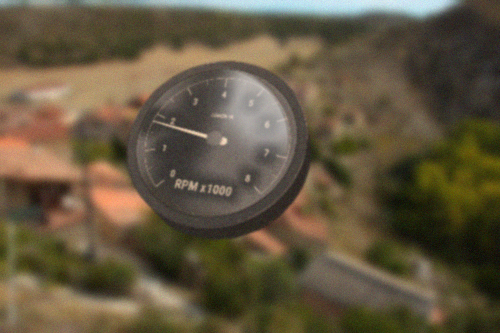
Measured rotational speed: 1750 rpm
